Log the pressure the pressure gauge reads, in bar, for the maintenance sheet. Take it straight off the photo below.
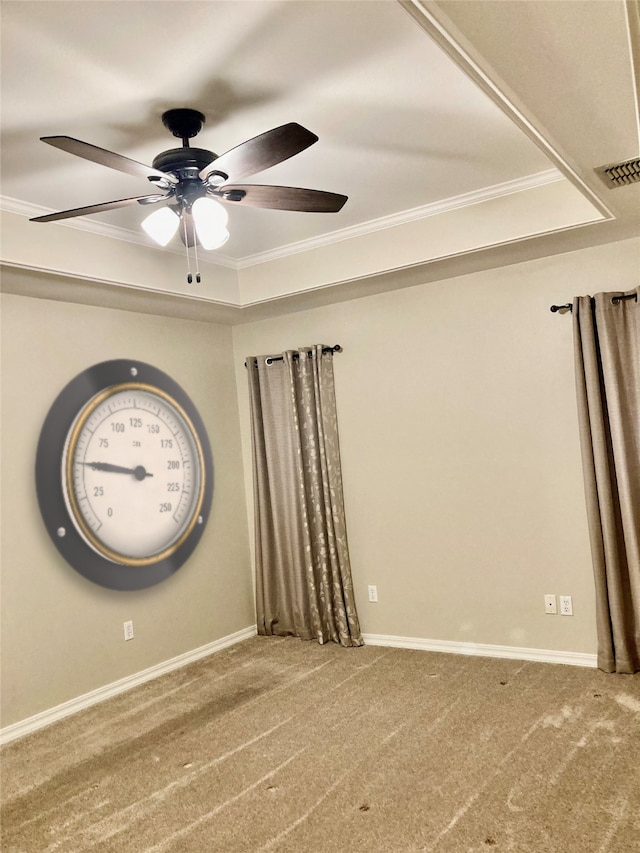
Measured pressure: 50 bar
